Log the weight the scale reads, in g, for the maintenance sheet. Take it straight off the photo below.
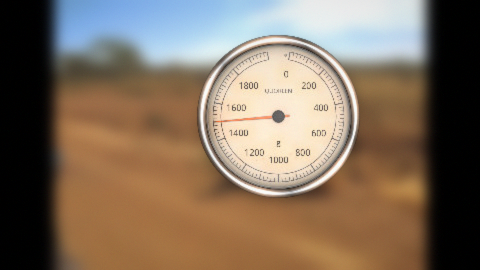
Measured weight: 1500 g
